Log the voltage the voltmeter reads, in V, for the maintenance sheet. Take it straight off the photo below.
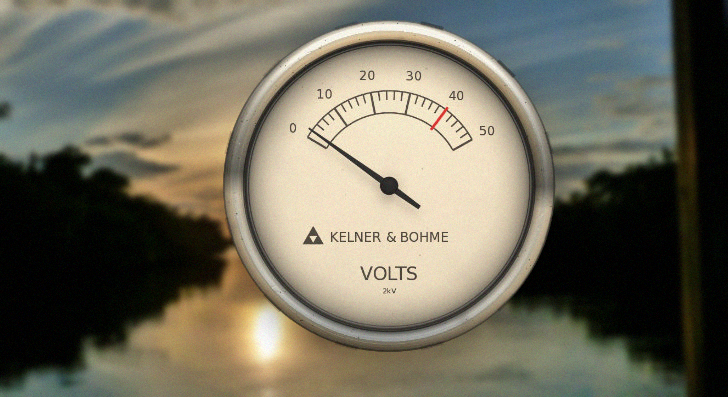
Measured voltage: 2 V
